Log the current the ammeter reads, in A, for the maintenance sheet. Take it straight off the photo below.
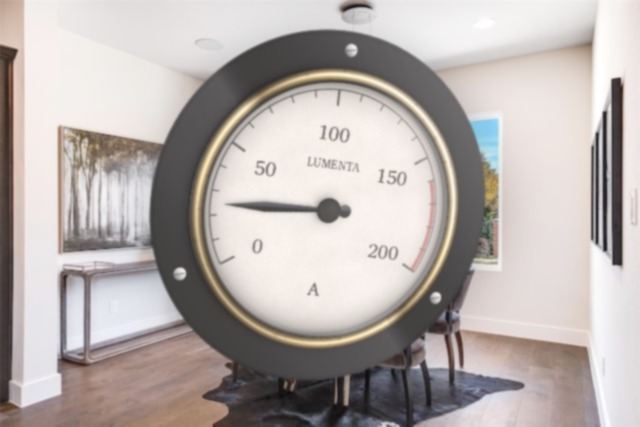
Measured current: 25 A
